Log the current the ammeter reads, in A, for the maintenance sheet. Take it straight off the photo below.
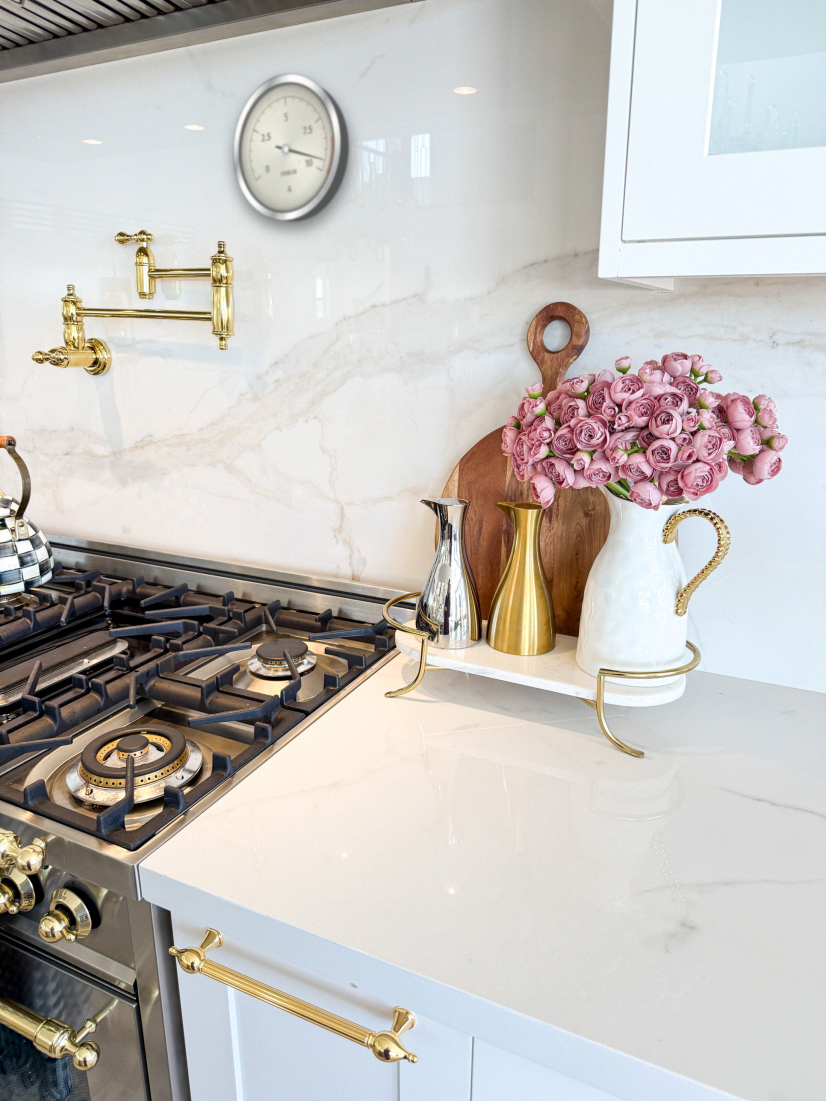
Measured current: 9.5 A
